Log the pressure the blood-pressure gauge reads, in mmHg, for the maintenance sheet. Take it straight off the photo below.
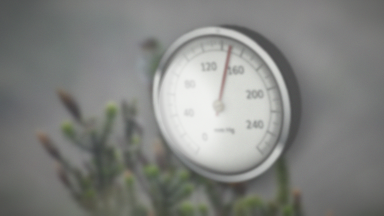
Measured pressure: 150 mmHg
